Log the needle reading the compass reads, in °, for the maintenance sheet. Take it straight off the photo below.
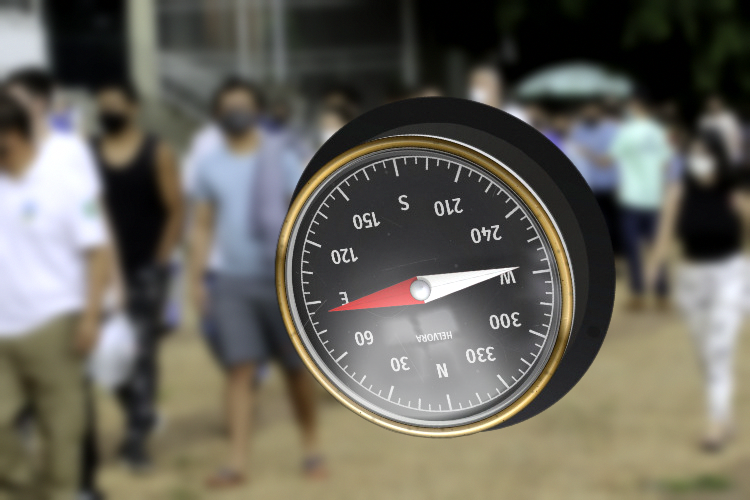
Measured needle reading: 85 °
